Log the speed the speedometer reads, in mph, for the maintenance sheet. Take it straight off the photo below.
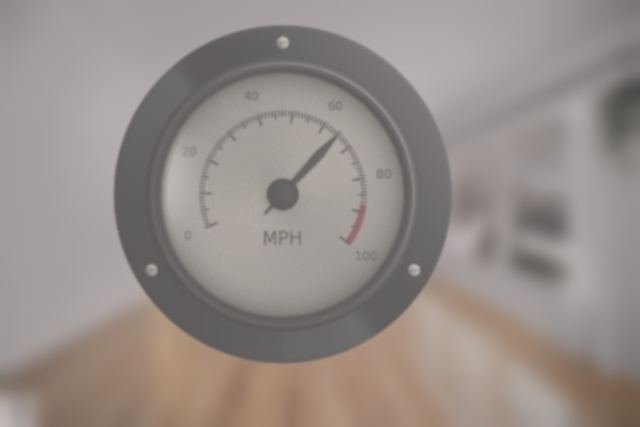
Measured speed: 65 mph
